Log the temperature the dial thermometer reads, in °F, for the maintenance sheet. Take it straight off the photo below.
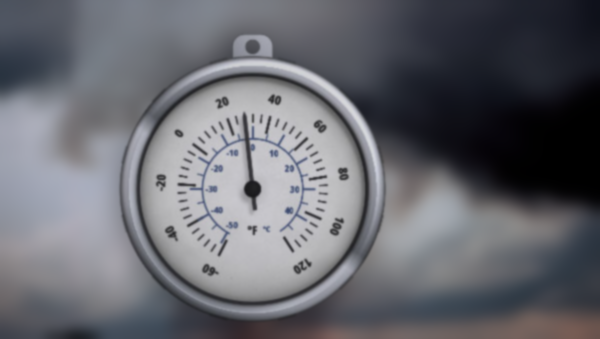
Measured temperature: 28 °F
